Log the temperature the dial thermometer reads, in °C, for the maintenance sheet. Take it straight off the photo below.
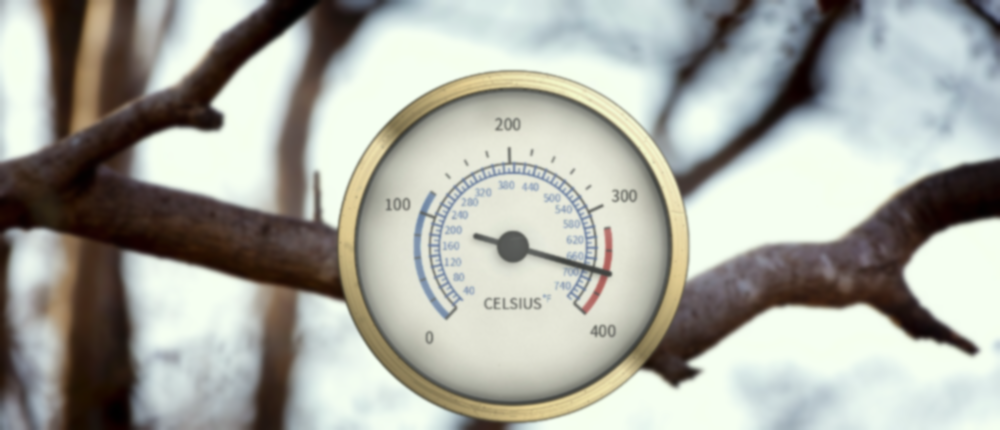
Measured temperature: 360 °C
